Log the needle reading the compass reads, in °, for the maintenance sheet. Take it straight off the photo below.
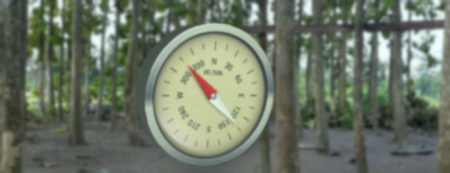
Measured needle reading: 315 °
